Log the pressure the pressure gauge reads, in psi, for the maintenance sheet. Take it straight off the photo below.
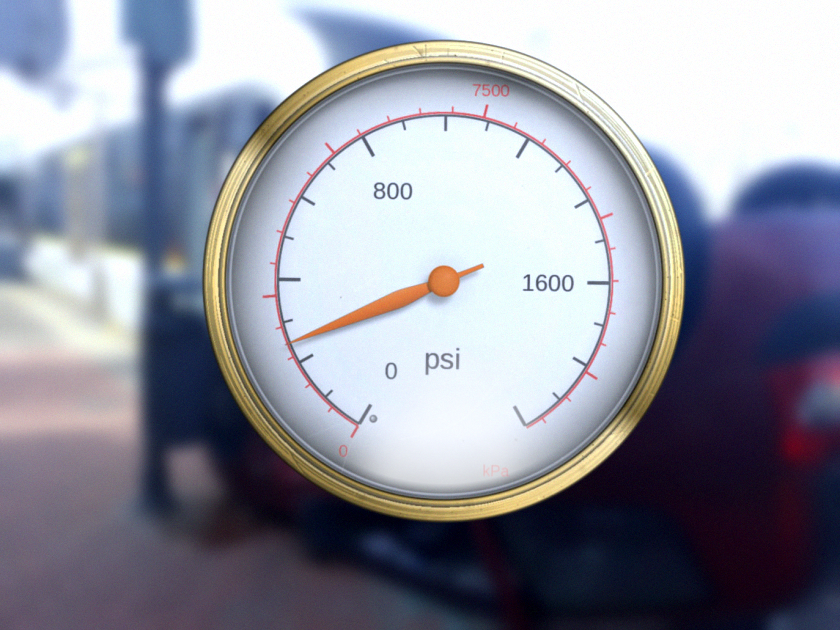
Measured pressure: 250 psi
